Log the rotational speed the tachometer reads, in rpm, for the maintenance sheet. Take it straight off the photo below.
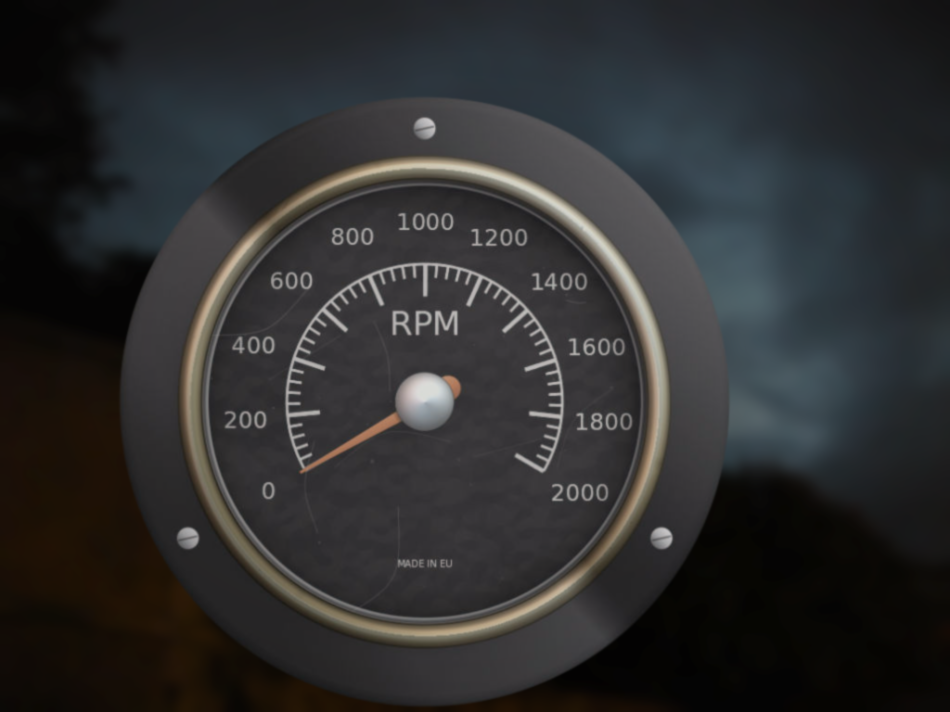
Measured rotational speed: 0 rpm
